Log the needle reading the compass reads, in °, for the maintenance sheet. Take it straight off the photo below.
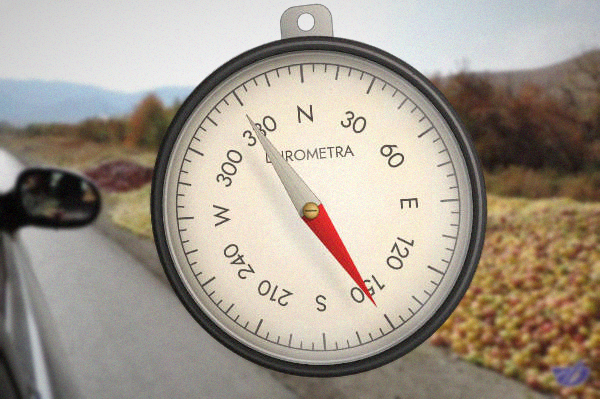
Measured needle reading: 150 °
